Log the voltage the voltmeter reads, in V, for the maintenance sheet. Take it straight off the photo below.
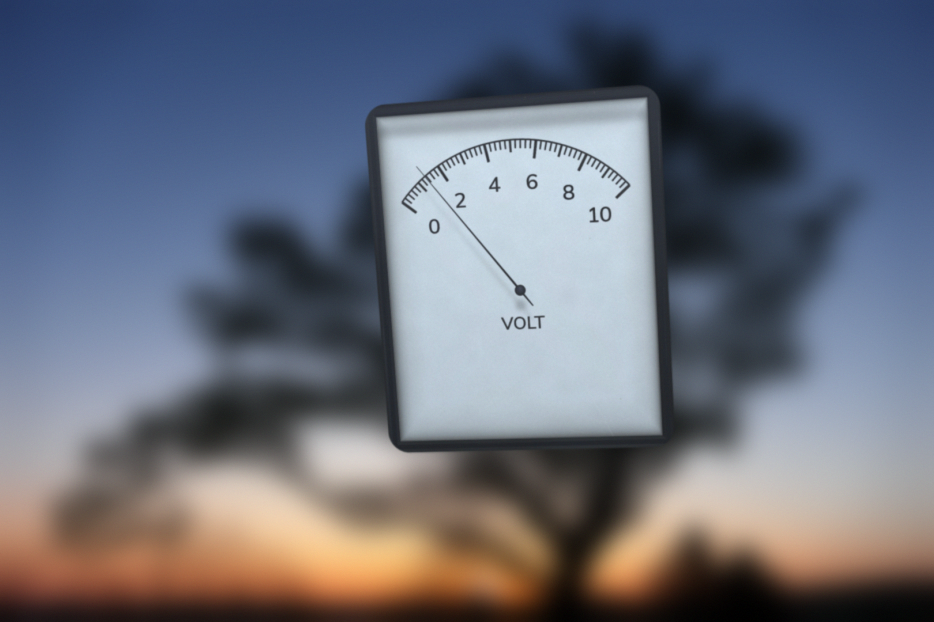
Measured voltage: 1.4 V
